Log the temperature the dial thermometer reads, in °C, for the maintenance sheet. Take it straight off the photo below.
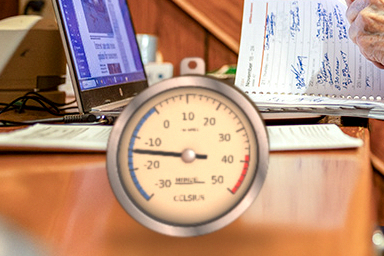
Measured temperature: -14 °C
